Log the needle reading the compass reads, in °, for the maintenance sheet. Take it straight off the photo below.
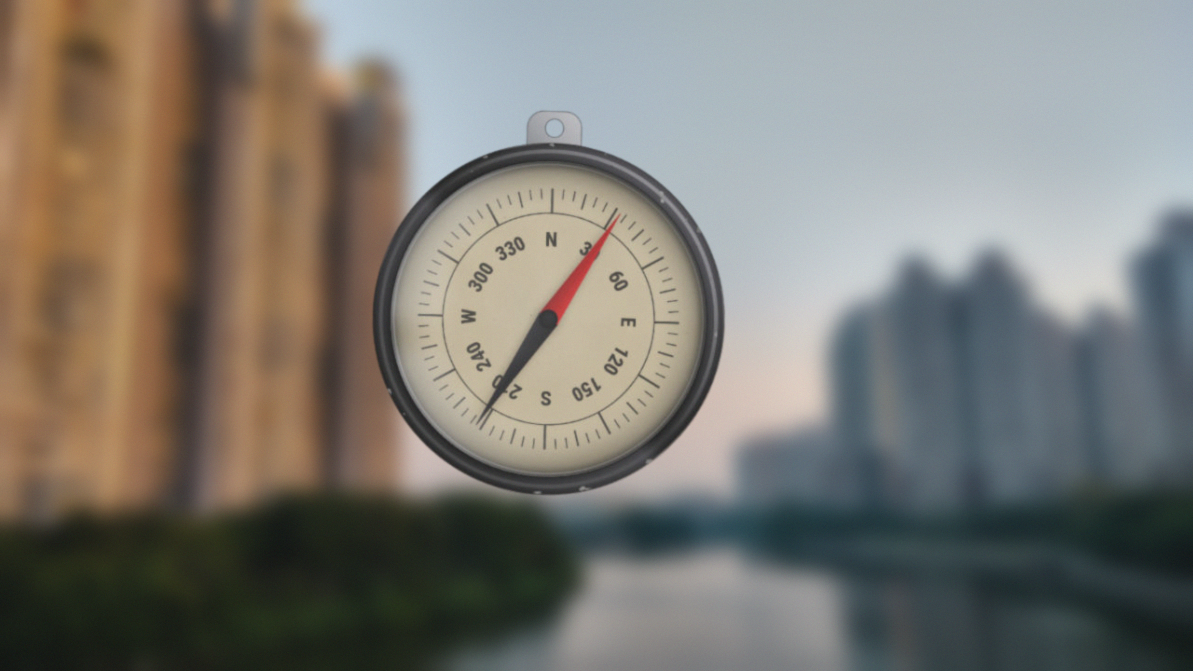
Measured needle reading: 32.5 °
